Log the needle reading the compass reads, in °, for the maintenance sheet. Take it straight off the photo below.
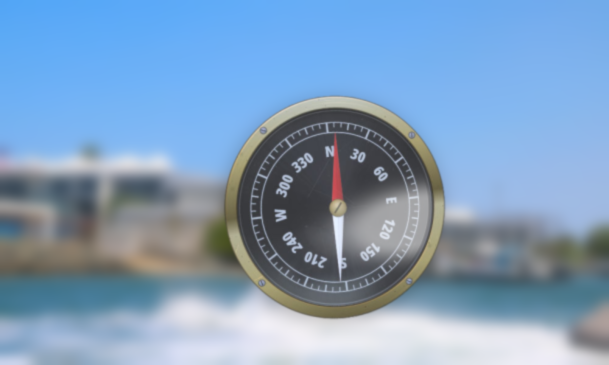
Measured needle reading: 5 °
